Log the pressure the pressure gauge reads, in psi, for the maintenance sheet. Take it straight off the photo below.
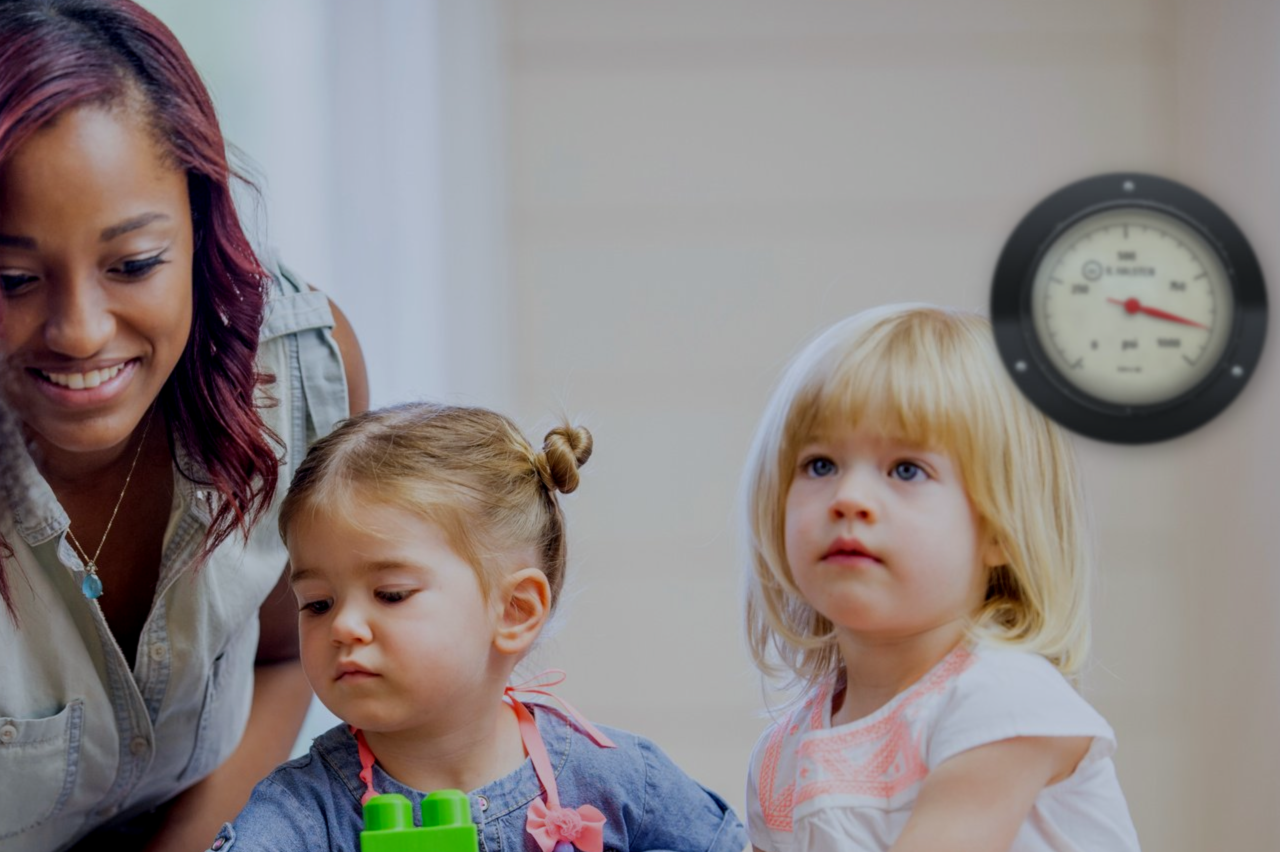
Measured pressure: 900 psi
